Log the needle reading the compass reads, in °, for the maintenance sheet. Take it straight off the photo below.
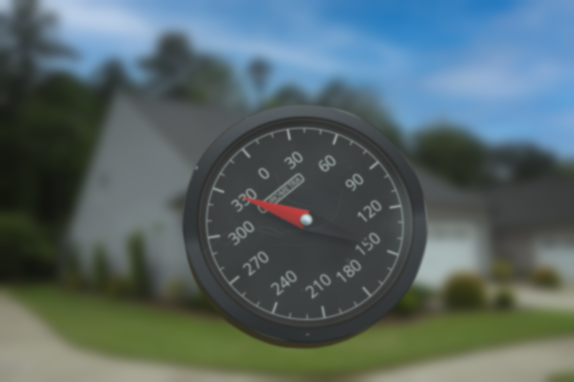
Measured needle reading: 330 °
